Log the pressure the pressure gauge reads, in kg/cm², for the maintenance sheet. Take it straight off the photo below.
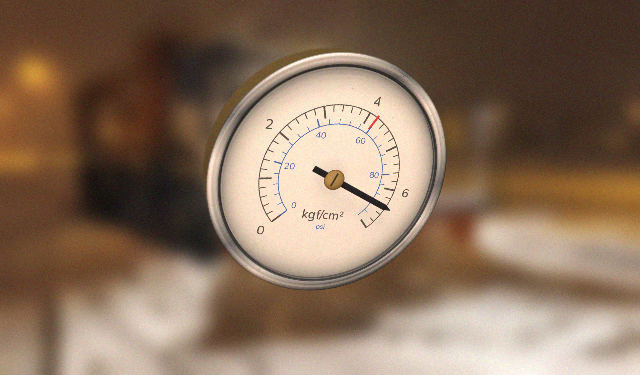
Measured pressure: 6.4 kg/cm²
